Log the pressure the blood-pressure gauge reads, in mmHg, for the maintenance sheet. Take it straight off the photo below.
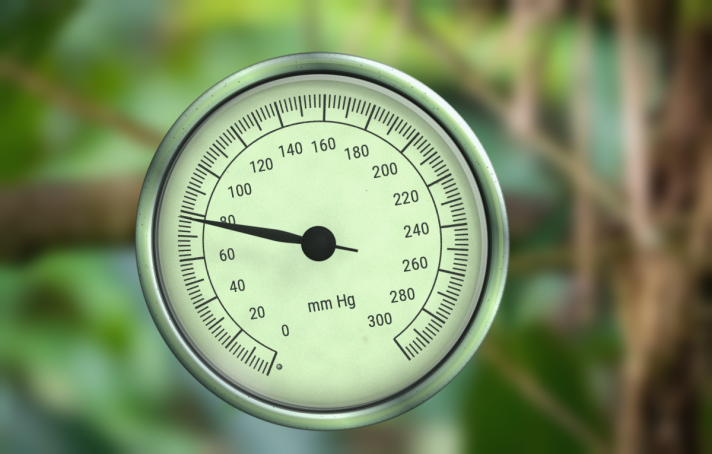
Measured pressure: 78 mmHg
